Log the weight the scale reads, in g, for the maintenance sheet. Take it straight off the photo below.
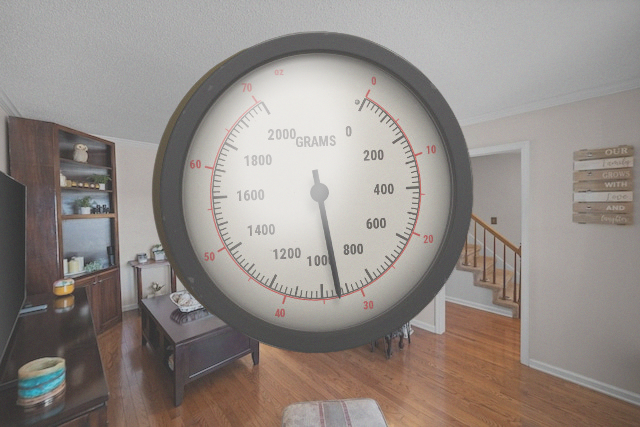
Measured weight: 940 g
